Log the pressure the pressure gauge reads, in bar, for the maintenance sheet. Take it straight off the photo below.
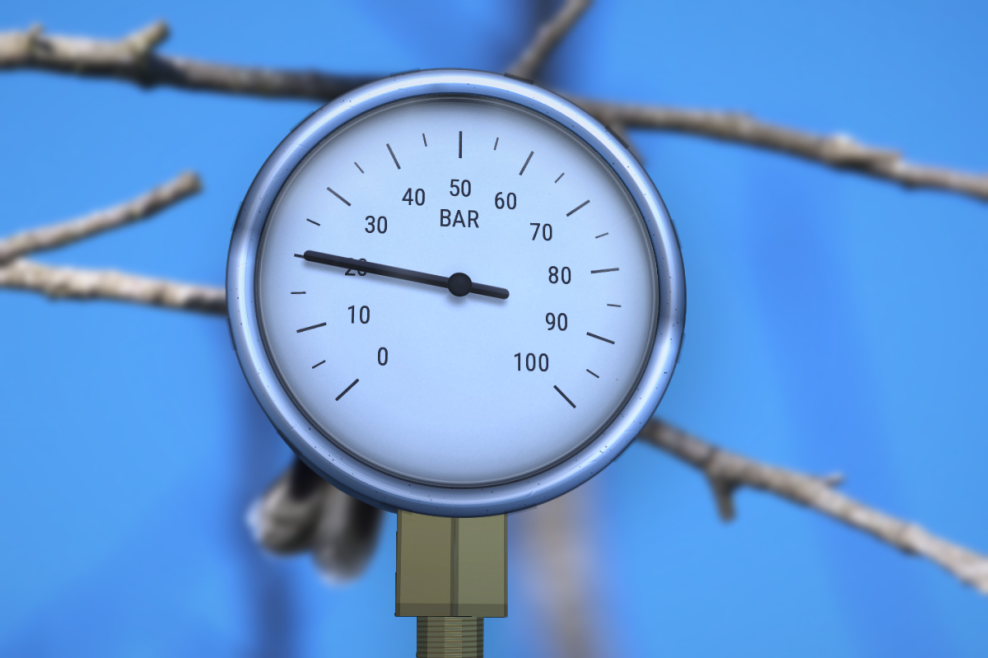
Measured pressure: 20 bar
